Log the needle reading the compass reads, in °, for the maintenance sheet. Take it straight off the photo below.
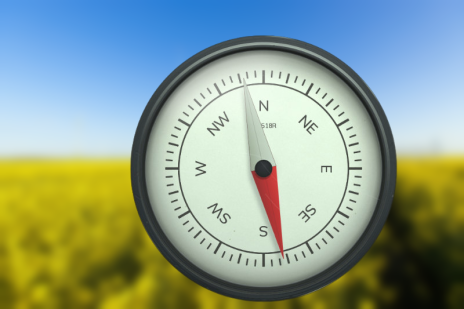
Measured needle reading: 167.5 °
